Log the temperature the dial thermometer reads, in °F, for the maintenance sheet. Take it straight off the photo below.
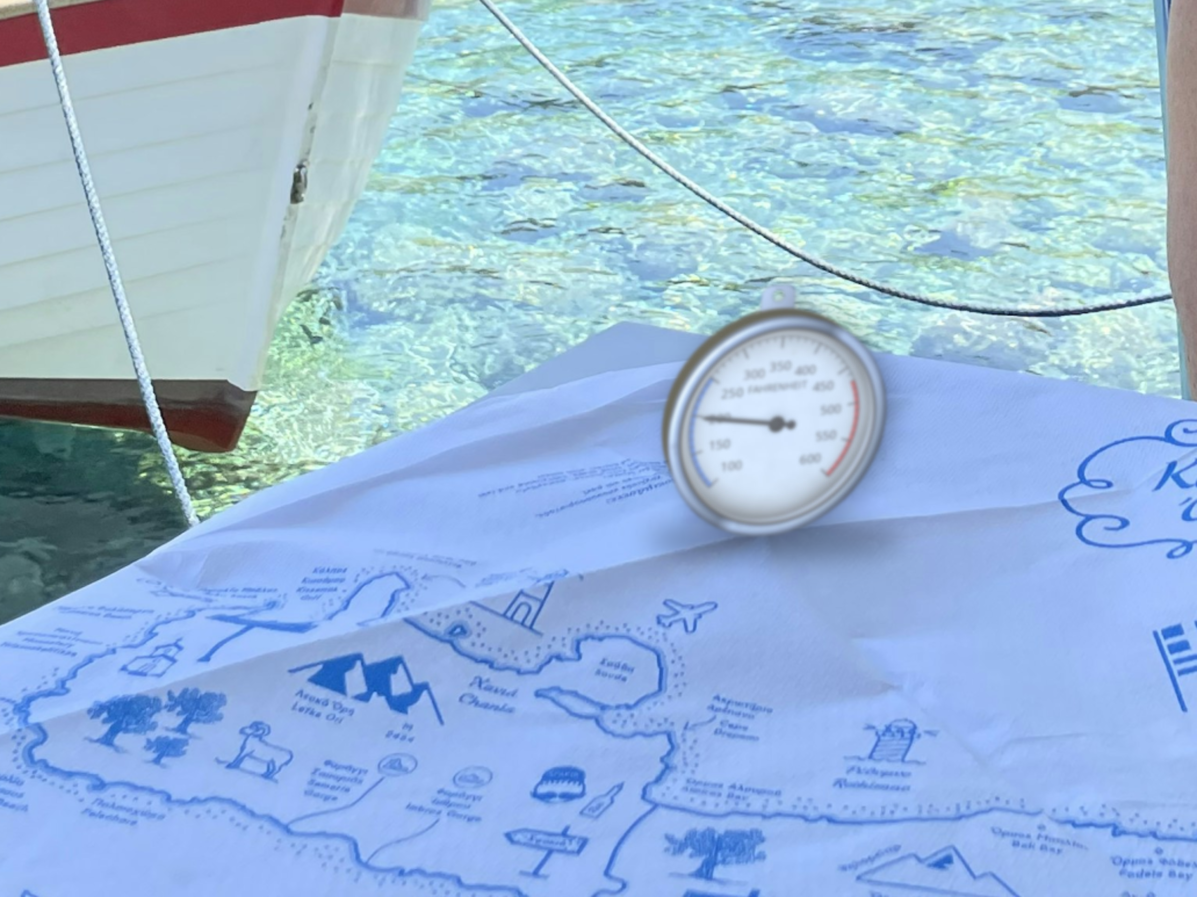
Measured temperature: 200 °F
